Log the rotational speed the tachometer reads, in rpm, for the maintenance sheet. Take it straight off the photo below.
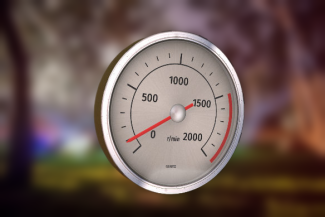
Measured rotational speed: 100 rpm
